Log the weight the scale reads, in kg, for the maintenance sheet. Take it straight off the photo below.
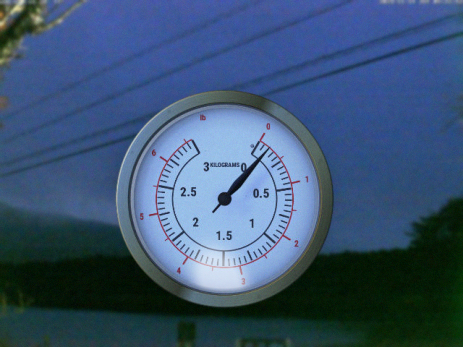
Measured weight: 0.1 kg
